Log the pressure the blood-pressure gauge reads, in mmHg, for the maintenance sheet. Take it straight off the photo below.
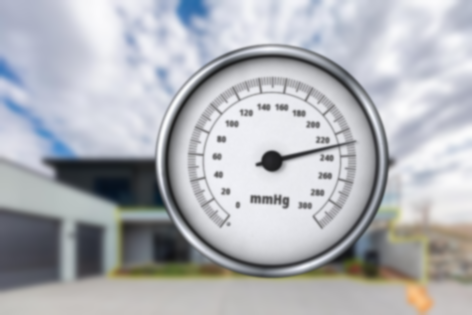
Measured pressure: 230 mmHg
